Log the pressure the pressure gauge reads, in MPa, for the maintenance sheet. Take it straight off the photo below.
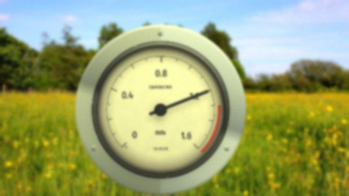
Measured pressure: 1.2 MPa
